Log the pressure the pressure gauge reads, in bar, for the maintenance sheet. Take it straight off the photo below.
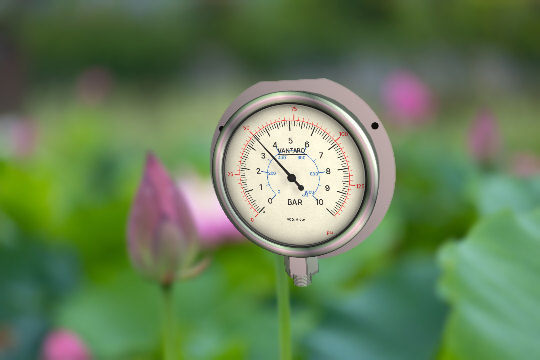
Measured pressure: 3.5 bar
